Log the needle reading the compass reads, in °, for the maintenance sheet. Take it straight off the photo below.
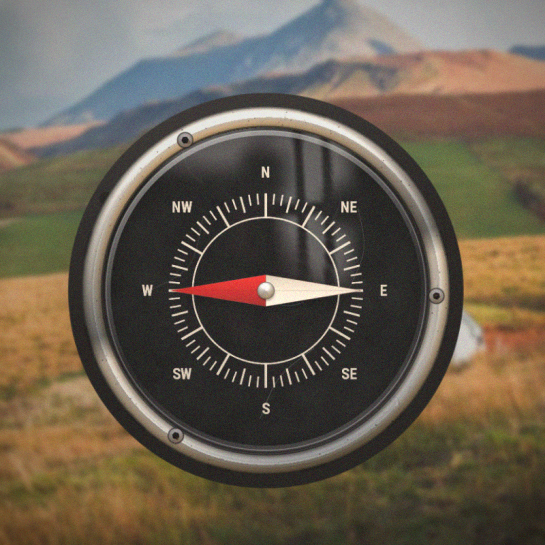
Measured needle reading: 270 °
